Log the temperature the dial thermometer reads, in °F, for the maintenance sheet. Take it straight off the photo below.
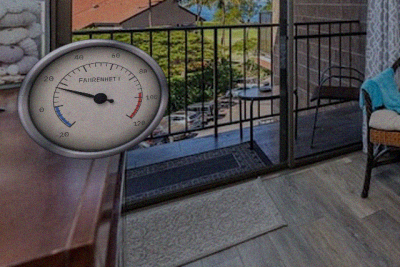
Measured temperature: 16 °F
